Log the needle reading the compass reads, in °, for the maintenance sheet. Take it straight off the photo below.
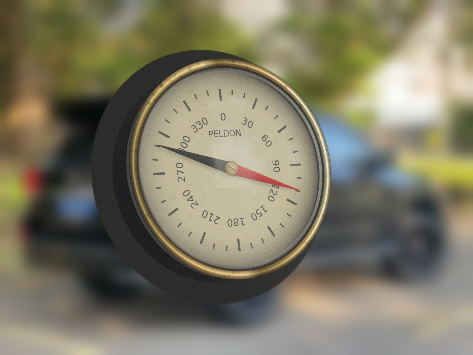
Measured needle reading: 110 °
